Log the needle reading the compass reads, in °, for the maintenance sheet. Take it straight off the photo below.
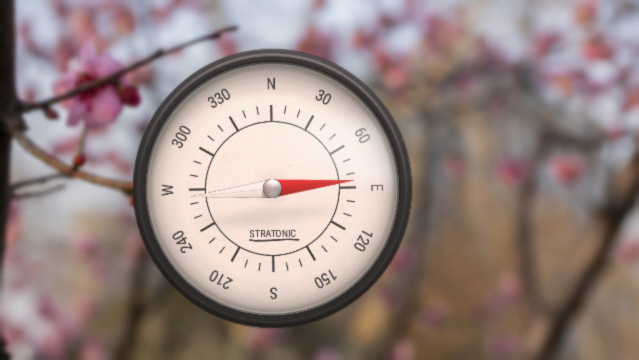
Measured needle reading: 85 °
